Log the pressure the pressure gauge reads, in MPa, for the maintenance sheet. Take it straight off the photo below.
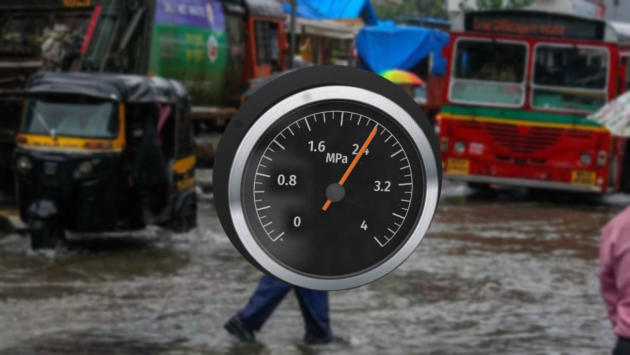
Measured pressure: 2.4 MPa
